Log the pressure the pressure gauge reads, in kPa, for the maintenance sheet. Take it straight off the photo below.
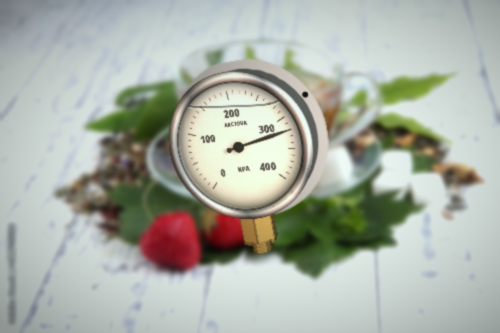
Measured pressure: 320 kPa
